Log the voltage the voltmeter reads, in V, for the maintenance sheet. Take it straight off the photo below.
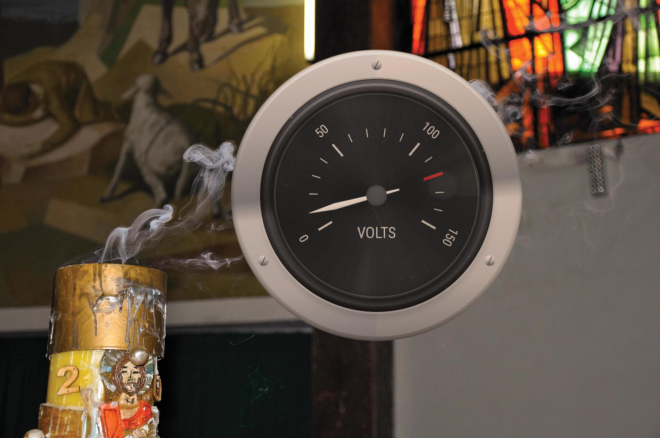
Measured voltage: 10 V
